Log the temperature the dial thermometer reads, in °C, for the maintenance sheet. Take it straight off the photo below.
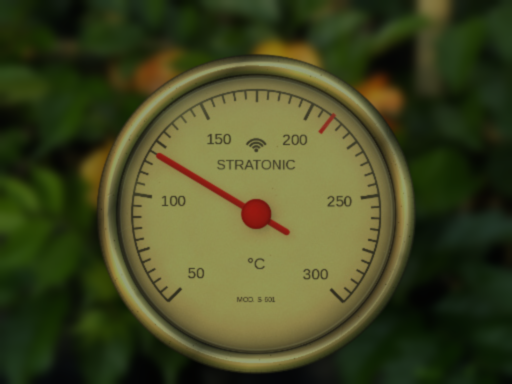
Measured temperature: 120 °C
